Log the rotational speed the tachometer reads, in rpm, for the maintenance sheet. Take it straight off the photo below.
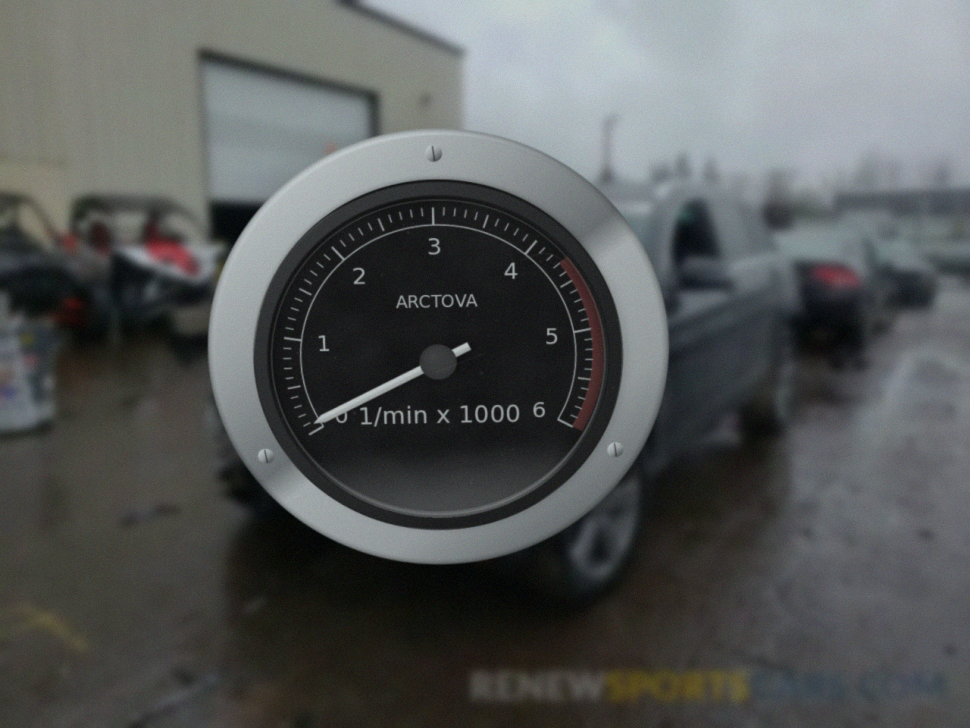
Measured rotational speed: 100 rpm
